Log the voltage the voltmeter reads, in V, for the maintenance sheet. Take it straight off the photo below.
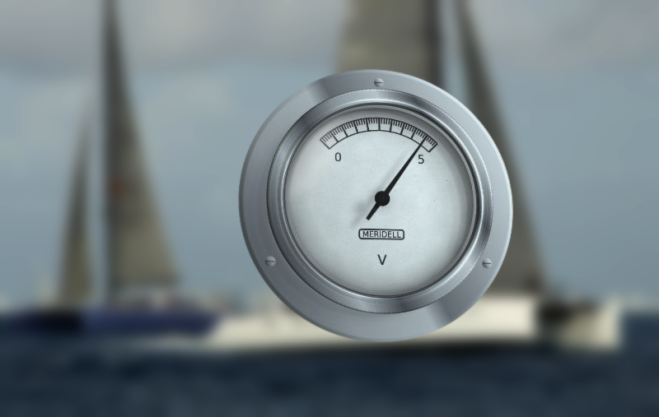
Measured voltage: 4.5 V
